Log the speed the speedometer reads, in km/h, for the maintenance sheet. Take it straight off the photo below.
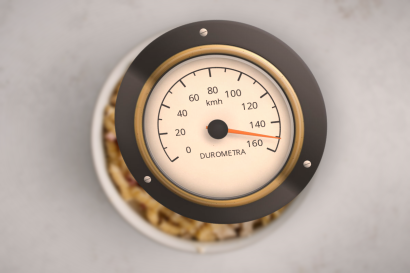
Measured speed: 150 km/h
